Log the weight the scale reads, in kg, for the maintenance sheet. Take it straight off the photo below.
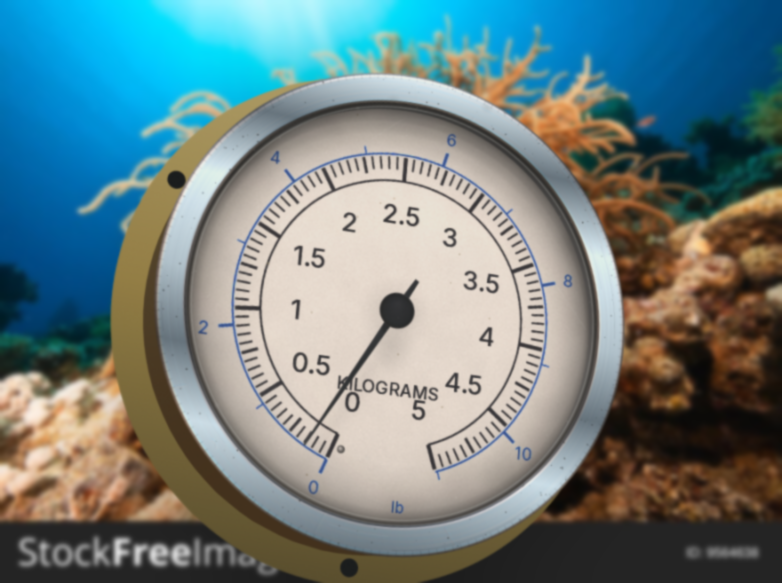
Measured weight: 0.15 kg
